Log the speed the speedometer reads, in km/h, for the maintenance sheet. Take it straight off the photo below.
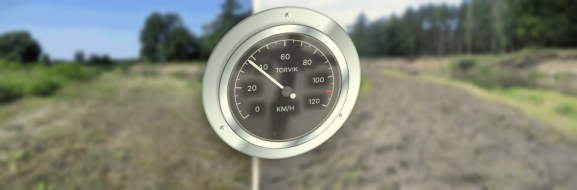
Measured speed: 37.5 km/h
